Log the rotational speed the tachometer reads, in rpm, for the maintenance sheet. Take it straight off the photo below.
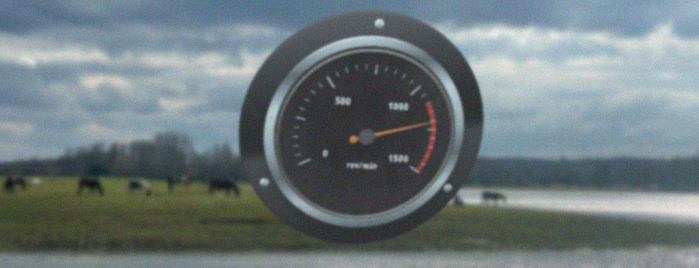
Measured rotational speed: 1200 rpm
